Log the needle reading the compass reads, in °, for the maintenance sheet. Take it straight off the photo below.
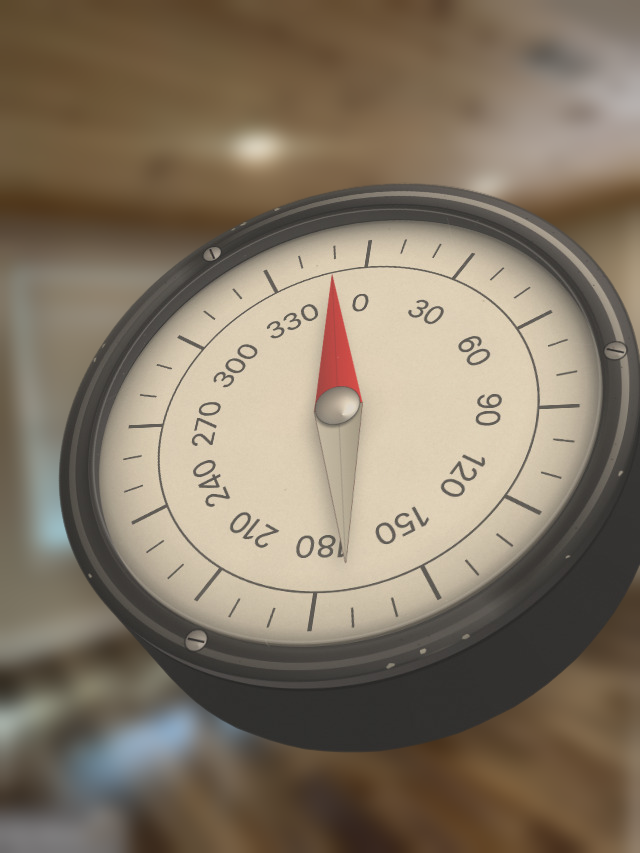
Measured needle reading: 350 °
